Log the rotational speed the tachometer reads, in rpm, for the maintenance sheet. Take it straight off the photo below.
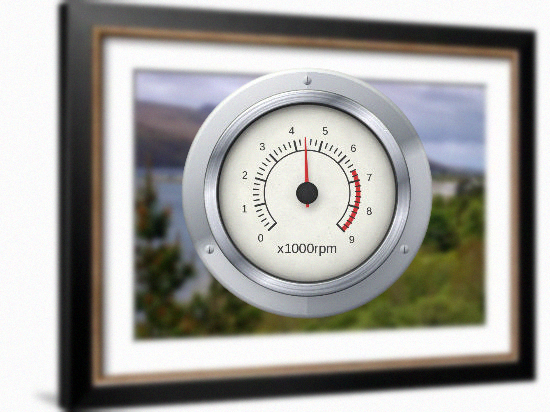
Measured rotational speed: 4400 rpm
